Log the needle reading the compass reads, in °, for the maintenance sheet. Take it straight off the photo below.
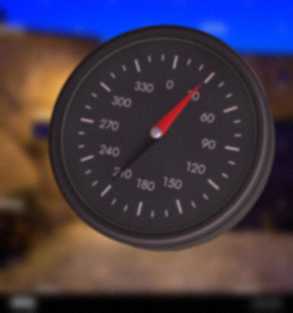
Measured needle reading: 30 °
